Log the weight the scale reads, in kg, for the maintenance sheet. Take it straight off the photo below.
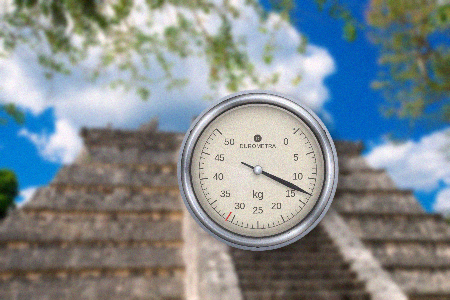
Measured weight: 13 kg
